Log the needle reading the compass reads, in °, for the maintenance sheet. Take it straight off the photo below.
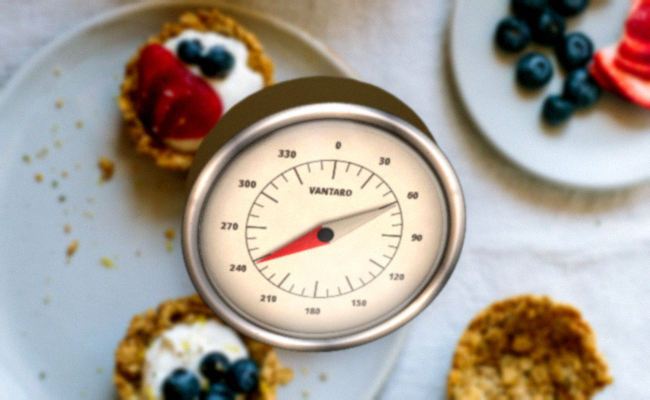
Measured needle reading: 240 °
